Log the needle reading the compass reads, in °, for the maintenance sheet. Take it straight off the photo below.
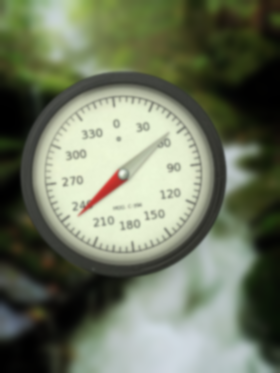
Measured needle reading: 235 °
